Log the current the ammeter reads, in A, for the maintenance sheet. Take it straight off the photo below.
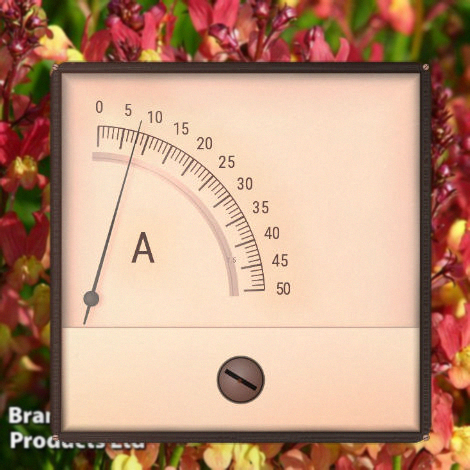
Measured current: 8 A
